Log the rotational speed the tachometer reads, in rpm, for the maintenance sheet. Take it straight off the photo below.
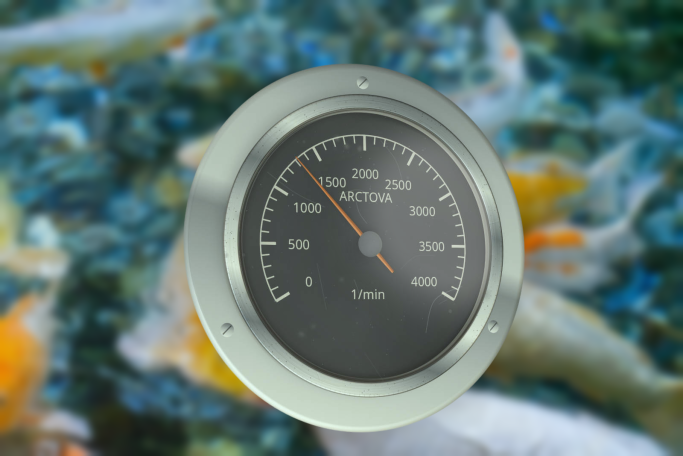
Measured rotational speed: 1300 rpm
